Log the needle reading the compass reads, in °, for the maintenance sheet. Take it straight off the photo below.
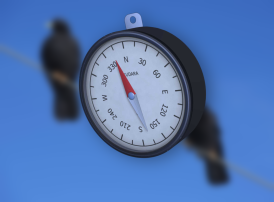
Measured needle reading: 345 °
